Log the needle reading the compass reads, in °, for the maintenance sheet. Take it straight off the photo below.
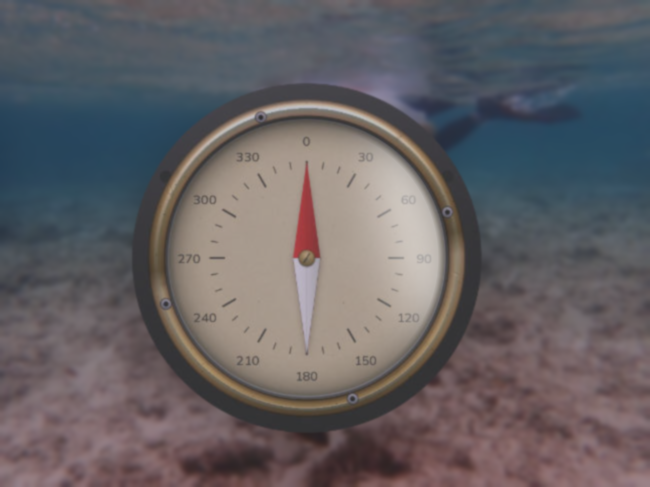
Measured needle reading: 0 °
